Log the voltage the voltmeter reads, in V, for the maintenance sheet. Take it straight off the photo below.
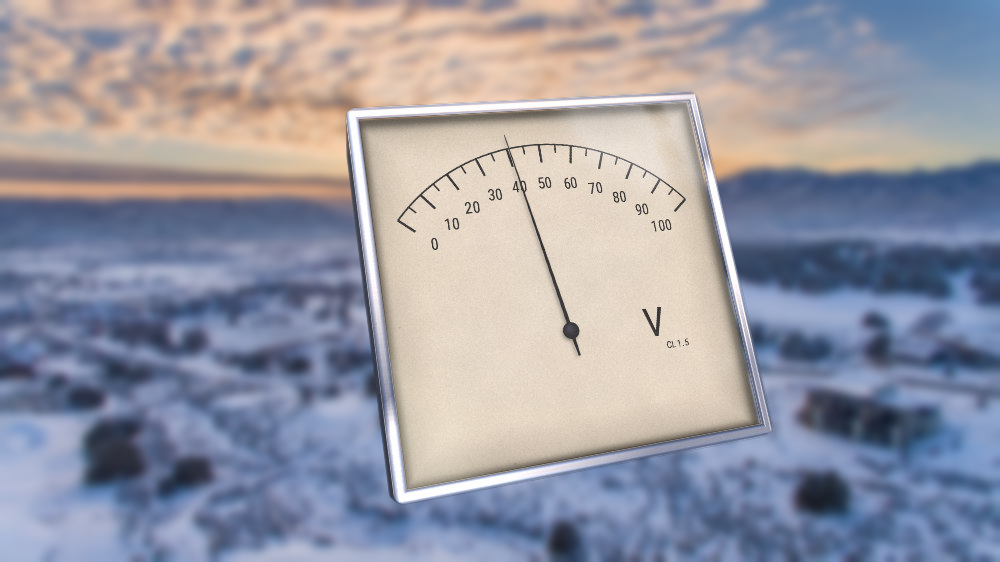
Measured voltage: 40 V
